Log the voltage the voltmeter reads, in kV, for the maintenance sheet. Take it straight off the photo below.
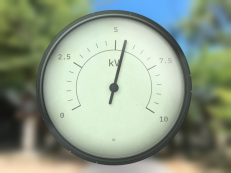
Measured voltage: 5.5 kV
